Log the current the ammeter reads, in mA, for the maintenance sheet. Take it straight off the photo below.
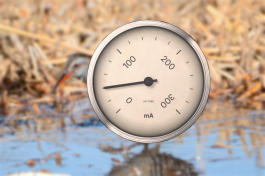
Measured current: 40 mA
